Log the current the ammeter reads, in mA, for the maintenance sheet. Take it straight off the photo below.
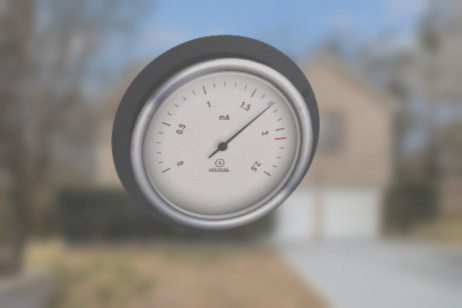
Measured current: 1.7 mA
